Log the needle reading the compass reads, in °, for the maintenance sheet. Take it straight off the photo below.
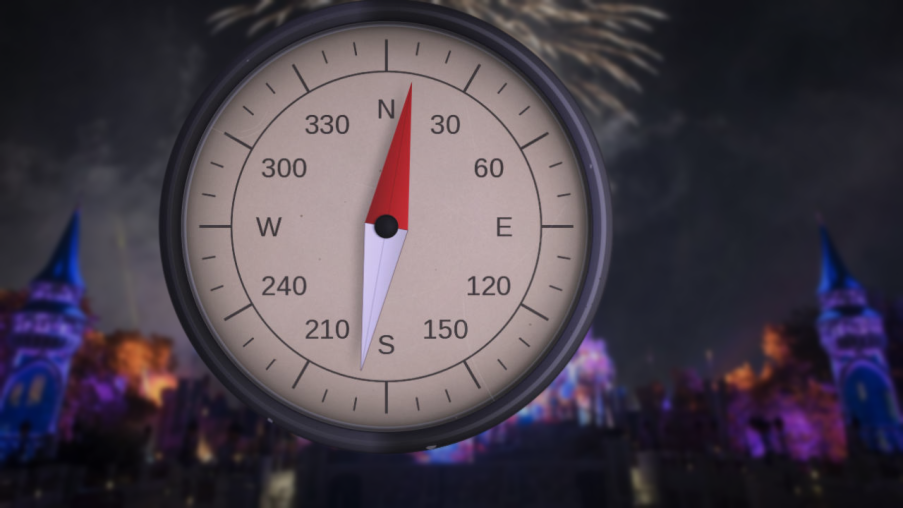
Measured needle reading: 10 °
